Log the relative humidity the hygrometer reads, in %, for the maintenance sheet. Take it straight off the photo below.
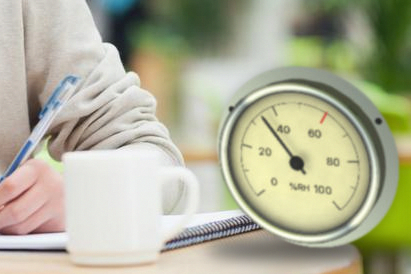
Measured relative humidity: 35 %
